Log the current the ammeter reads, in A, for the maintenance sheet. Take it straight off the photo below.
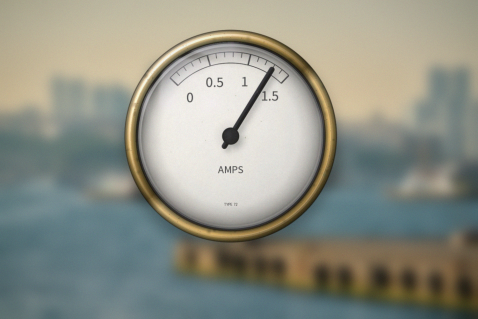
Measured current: 1.3 A
